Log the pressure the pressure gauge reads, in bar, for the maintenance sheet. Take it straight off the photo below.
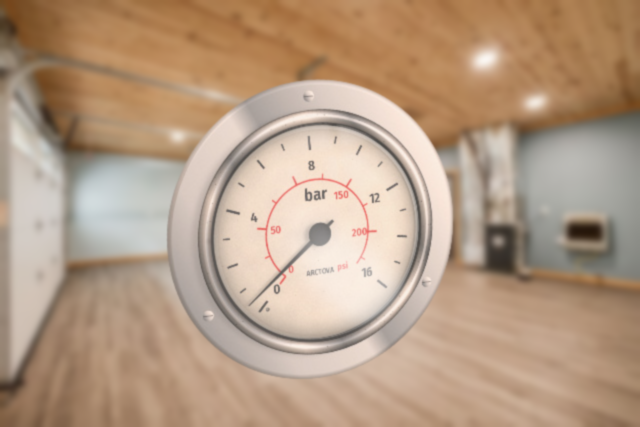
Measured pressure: 0.5 bar
